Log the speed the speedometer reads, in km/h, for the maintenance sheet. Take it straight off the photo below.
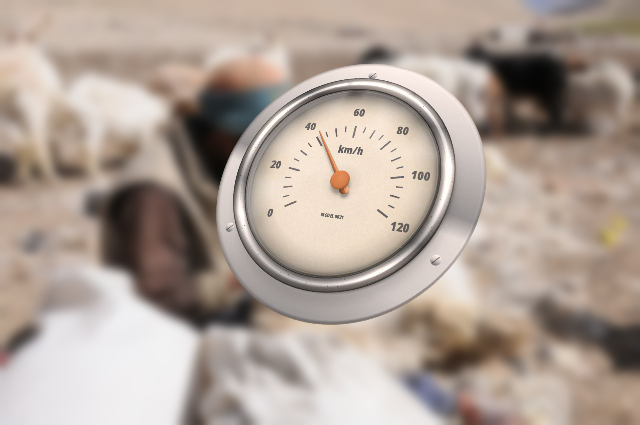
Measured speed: 42.5 km/h
